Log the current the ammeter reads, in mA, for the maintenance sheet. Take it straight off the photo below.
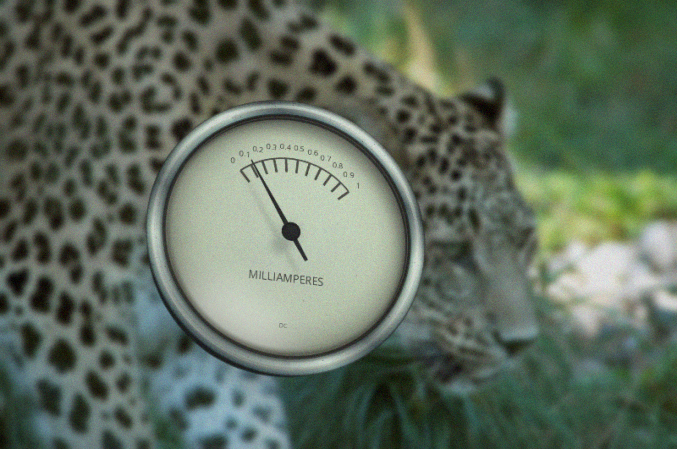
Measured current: 0.1 mA
